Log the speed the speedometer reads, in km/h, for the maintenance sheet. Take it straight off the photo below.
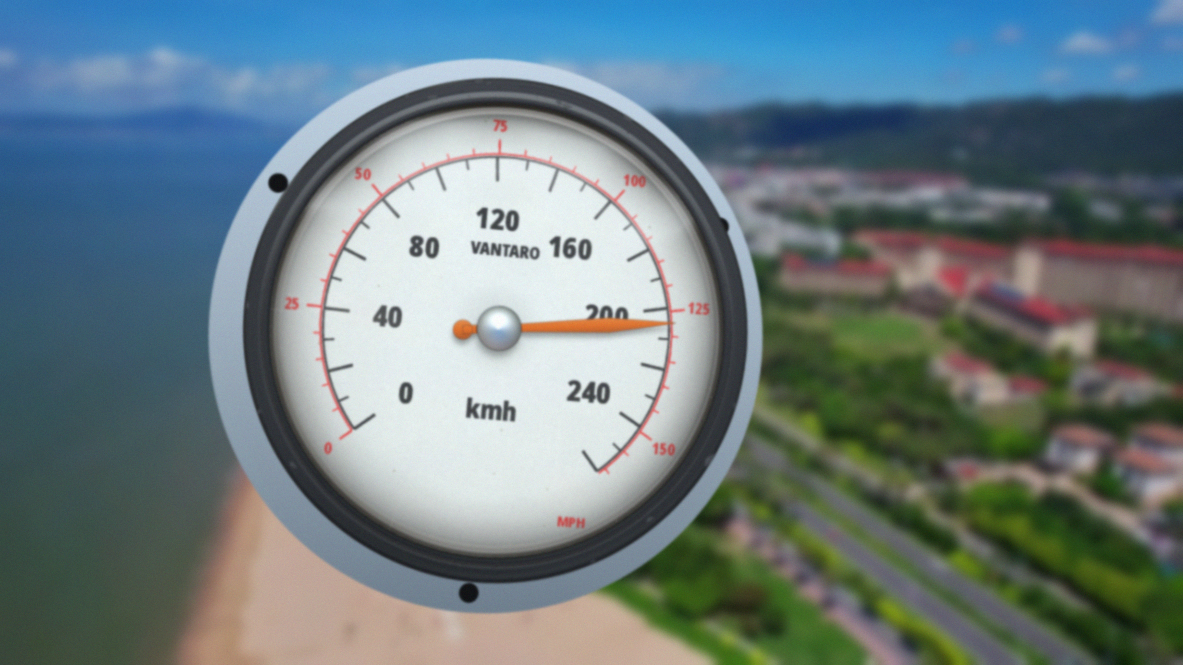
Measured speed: 205 km/h
